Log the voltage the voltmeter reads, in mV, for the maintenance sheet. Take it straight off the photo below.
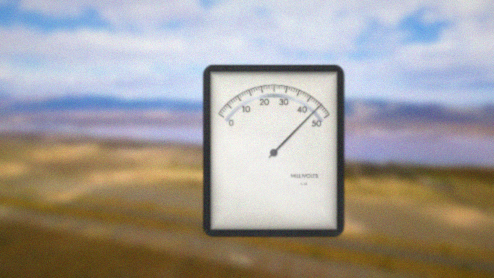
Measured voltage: 45 mV
